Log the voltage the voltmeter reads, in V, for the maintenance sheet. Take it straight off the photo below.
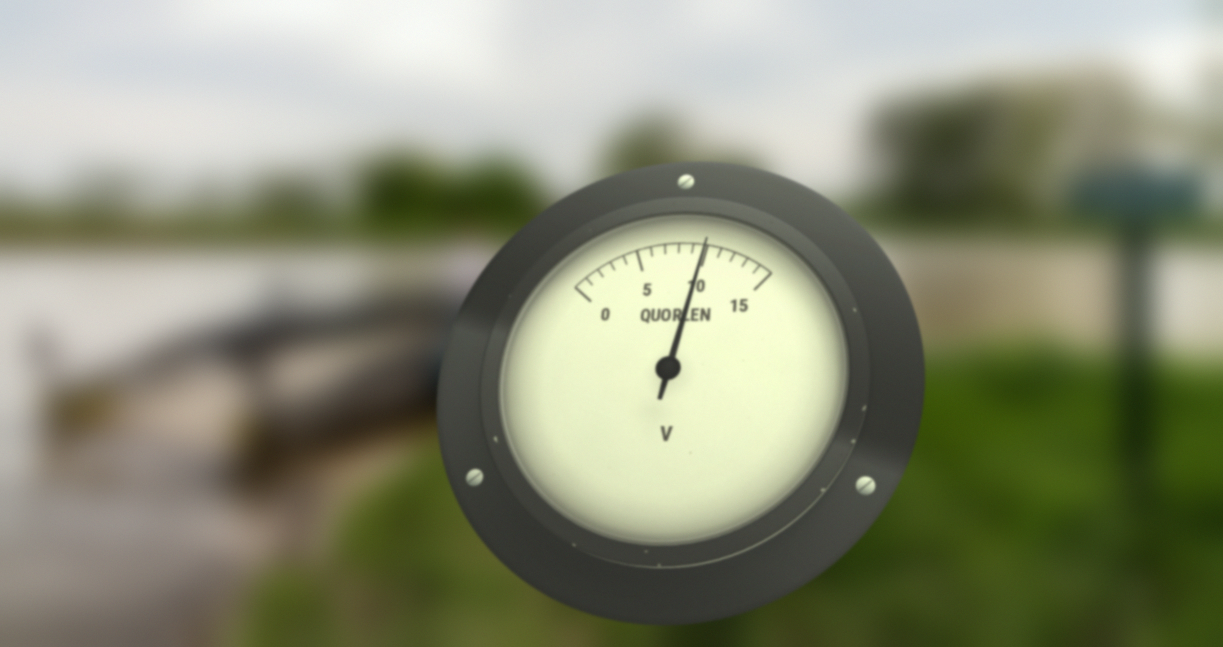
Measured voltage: 10 V
